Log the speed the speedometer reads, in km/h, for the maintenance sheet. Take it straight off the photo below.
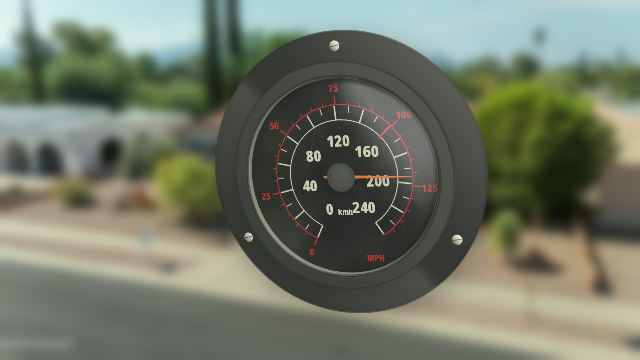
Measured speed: 195 km/h
